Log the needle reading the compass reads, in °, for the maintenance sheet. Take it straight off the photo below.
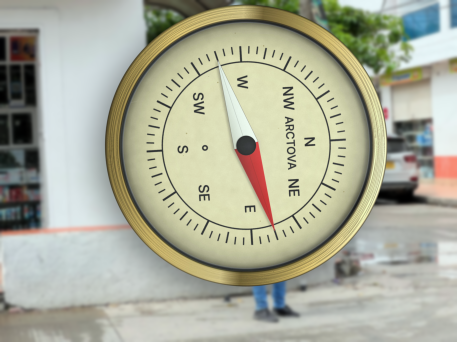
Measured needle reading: 75 °
